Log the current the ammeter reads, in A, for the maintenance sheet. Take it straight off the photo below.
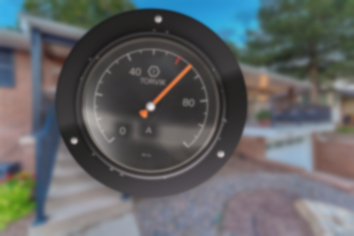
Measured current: 65 A
